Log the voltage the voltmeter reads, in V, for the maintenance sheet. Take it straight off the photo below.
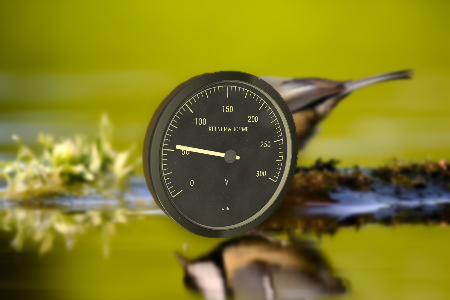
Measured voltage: 55 V
